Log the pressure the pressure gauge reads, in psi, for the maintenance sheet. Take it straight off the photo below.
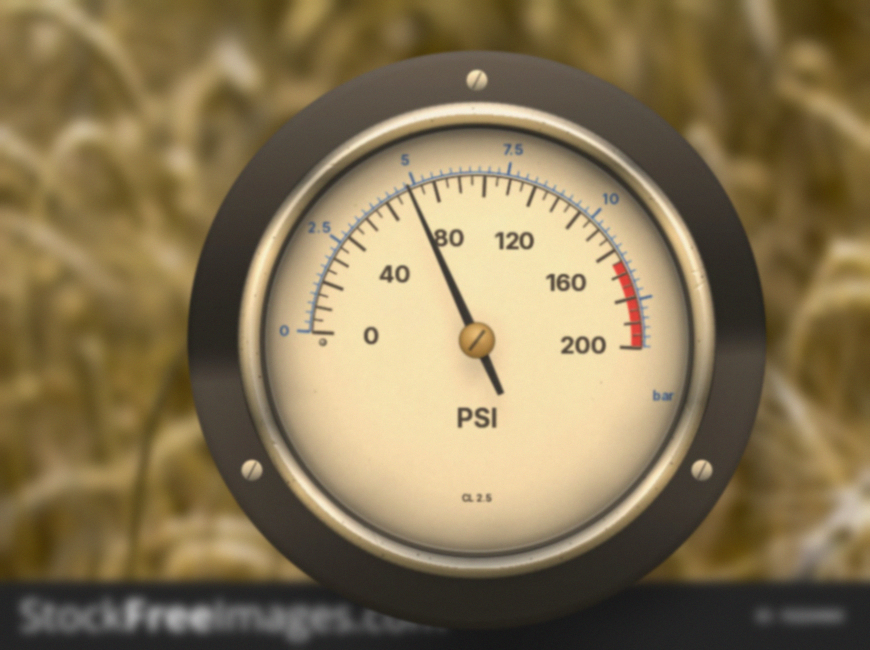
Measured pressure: 70 psi
